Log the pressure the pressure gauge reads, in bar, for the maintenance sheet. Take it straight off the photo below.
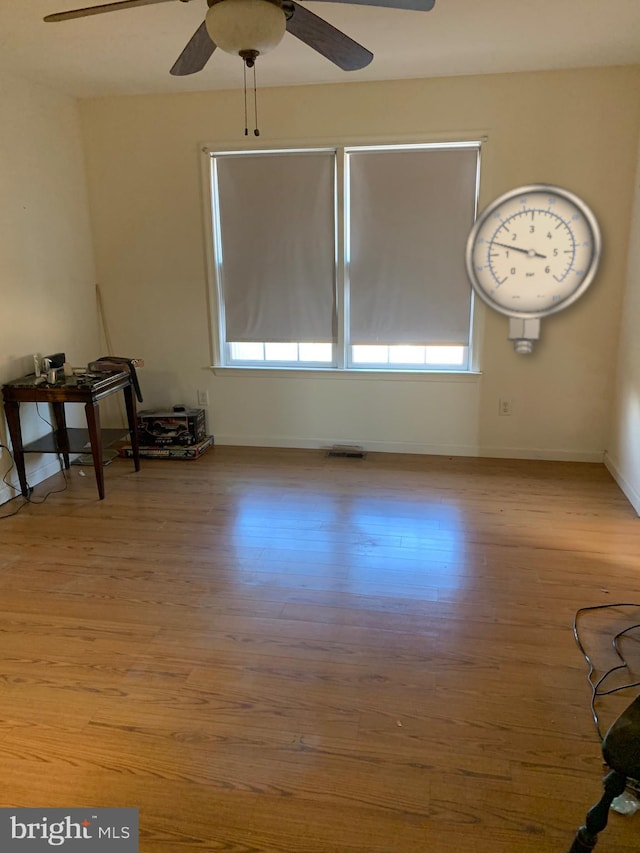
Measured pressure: 1.4 bar
